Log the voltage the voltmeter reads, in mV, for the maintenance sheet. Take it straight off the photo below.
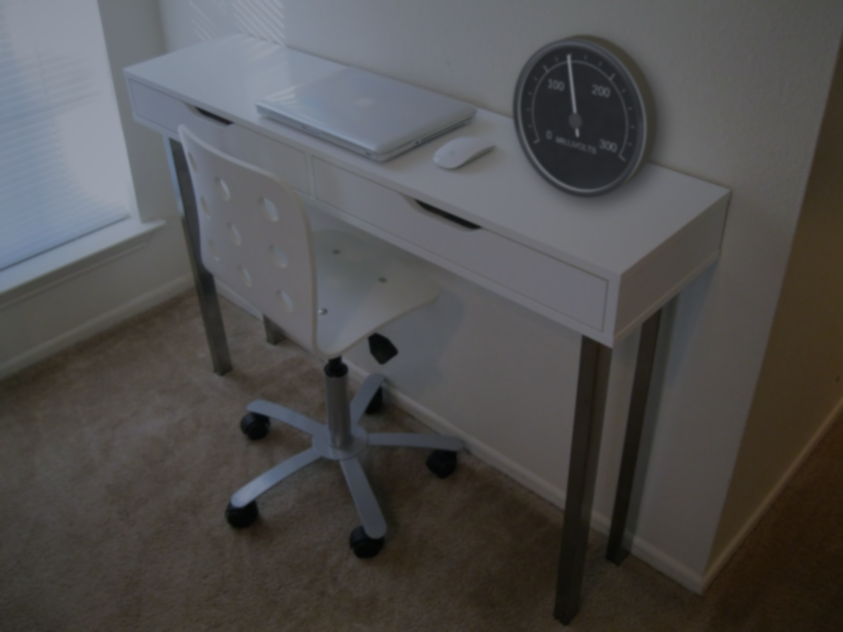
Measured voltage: 140 mV
